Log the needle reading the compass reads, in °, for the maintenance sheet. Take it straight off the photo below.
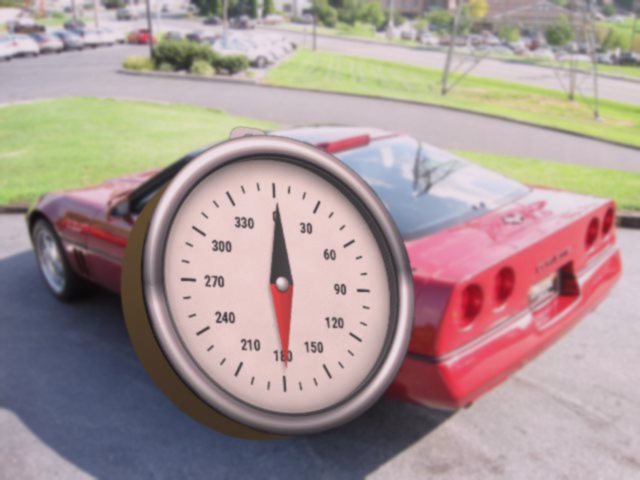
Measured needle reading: 180 °
